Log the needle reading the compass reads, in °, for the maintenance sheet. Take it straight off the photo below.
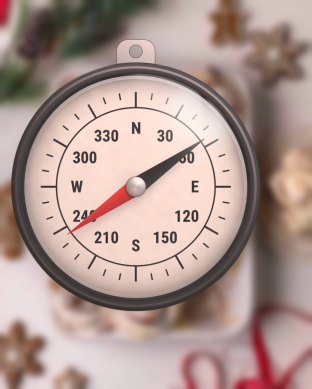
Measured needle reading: 235 °
